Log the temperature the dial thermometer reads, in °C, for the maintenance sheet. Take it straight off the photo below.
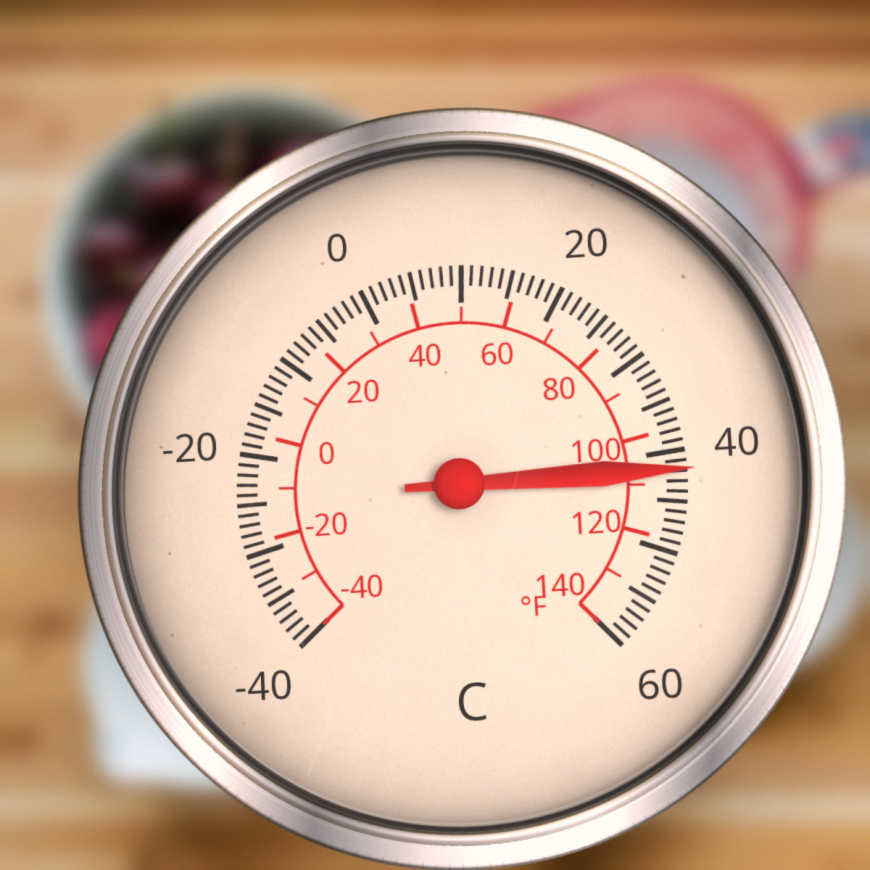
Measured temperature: 42 °C
